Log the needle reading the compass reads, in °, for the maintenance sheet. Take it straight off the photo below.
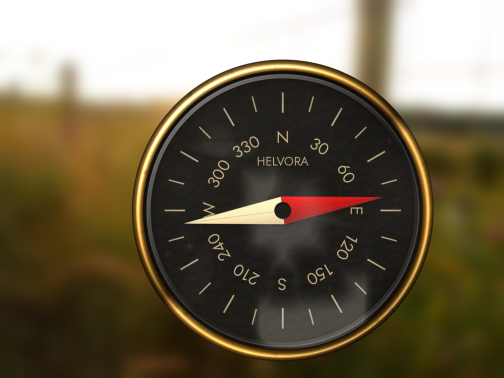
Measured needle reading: 82.5 °
